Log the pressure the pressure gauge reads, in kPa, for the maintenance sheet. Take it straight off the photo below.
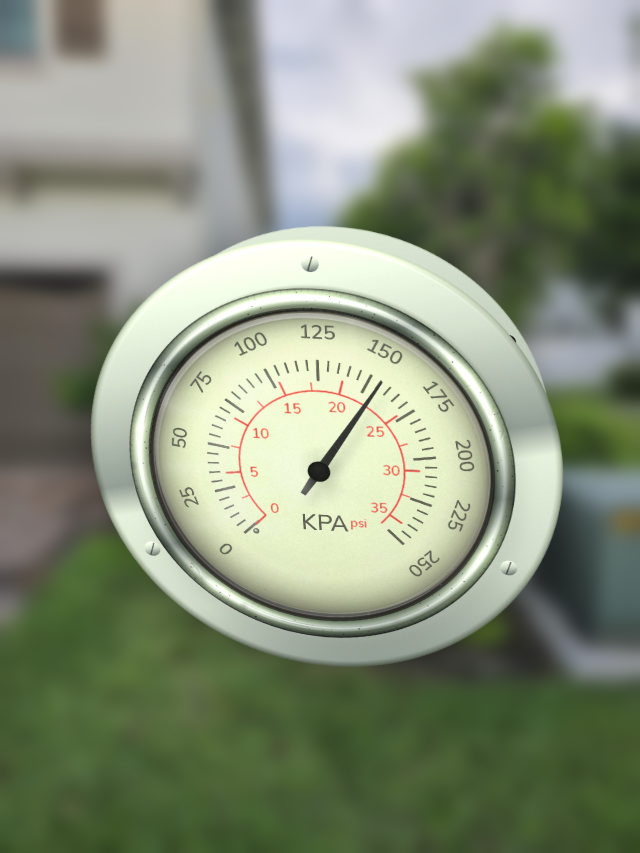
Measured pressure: 155 kPa
